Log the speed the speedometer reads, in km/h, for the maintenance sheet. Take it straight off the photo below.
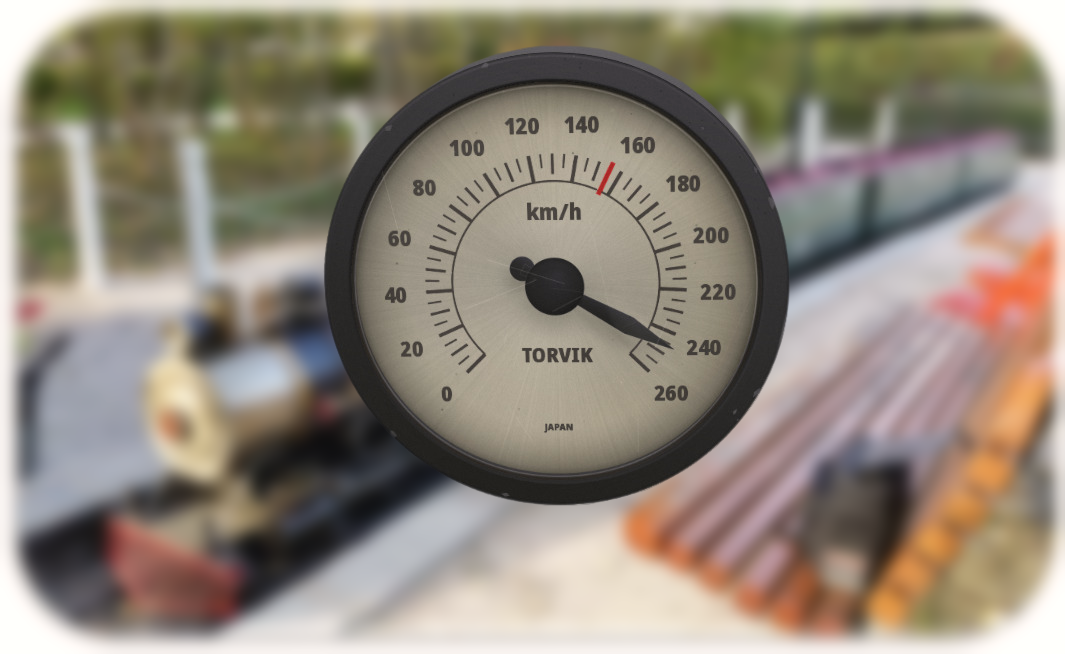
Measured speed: 245 km/h
